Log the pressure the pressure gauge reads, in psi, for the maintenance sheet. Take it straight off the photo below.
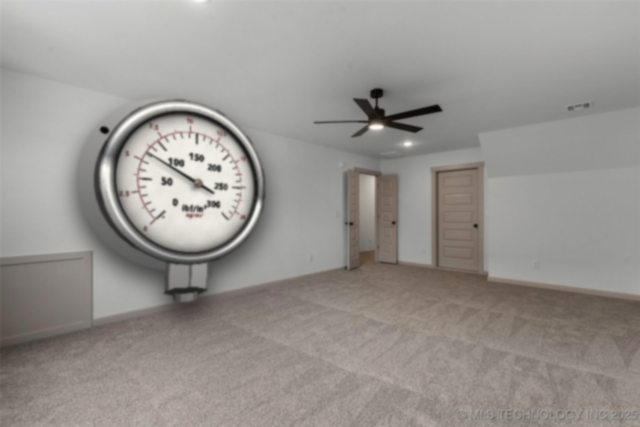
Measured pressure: 80 psi
